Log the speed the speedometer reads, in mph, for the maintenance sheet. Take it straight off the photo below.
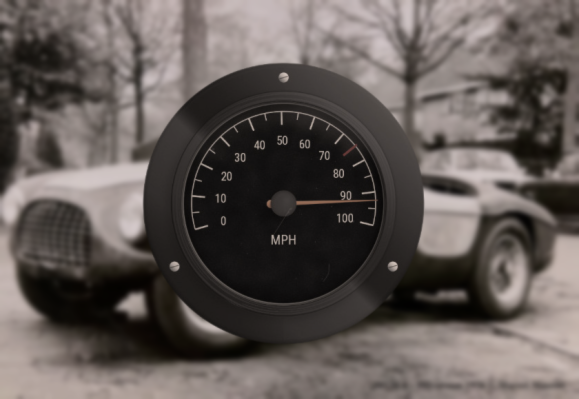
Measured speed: 92.5 mph
